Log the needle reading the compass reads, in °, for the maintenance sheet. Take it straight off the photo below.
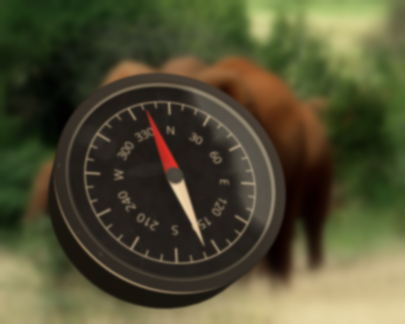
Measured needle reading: 340 °
